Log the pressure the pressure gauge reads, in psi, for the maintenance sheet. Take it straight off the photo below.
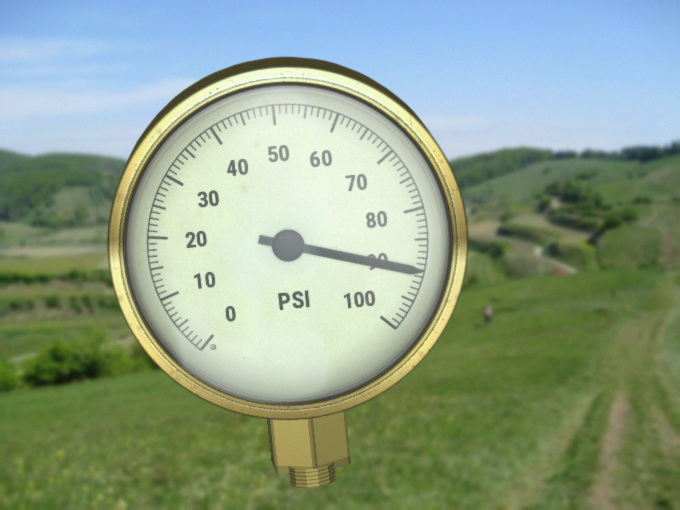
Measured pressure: 90 psi
